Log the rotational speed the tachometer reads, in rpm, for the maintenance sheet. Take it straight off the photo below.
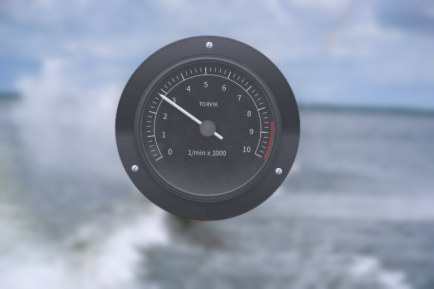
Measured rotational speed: 2800 rpm
